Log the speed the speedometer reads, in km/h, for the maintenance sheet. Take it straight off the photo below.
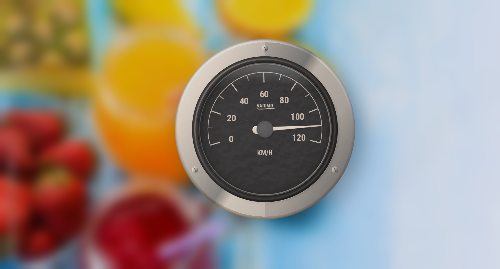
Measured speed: 110 km/h
